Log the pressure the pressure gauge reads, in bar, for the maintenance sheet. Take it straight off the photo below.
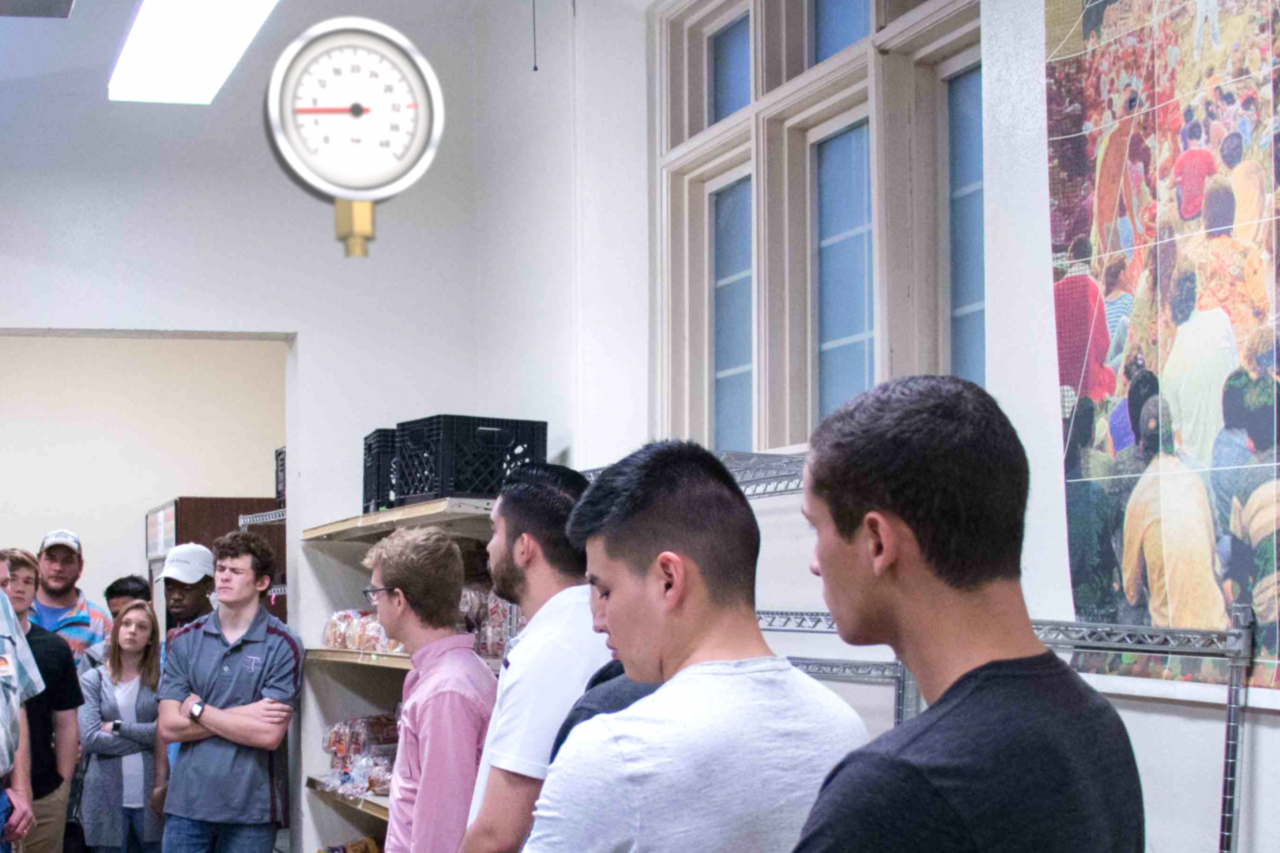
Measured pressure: 6 bar
